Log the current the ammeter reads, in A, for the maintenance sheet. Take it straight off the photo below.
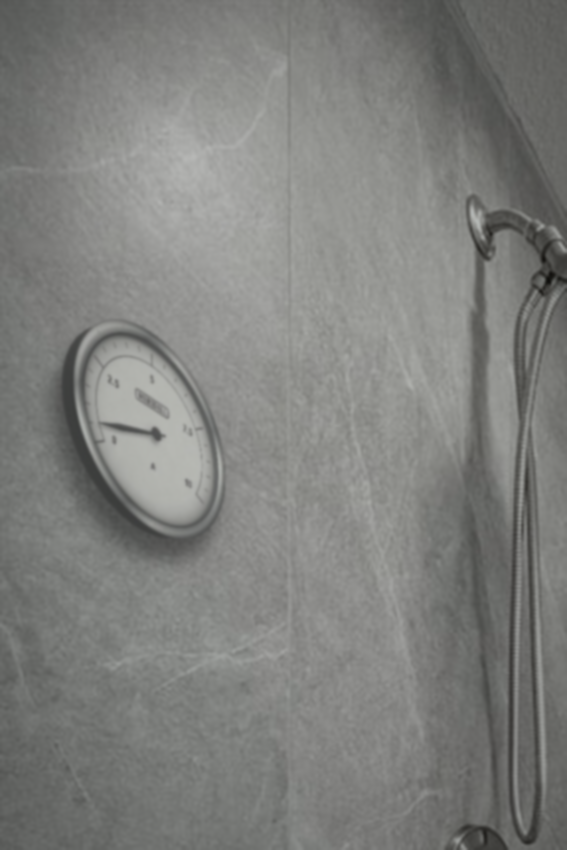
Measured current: 0.5 A
